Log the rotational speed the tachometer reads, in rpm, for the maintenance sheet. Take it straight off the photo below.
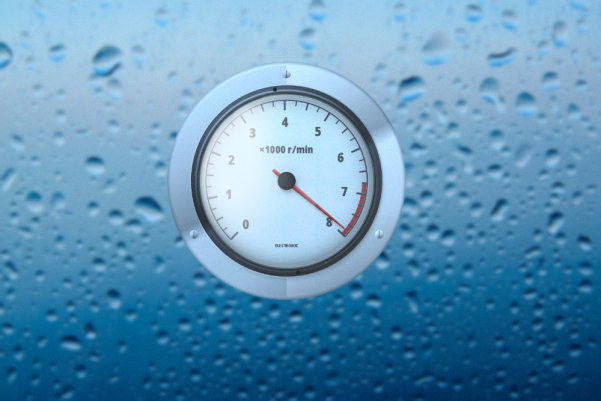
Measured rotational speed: 7875 rpm
